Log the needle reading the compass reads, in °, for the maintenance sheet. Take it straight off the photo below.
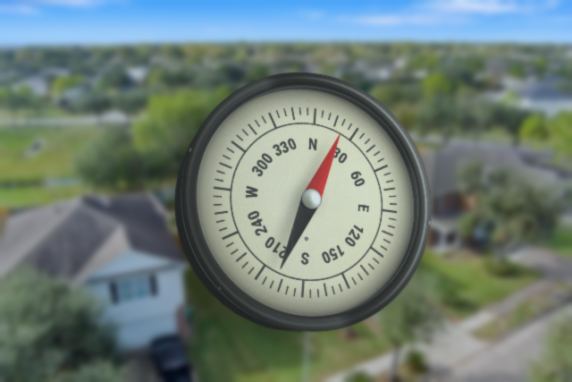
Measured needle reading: 20 °
